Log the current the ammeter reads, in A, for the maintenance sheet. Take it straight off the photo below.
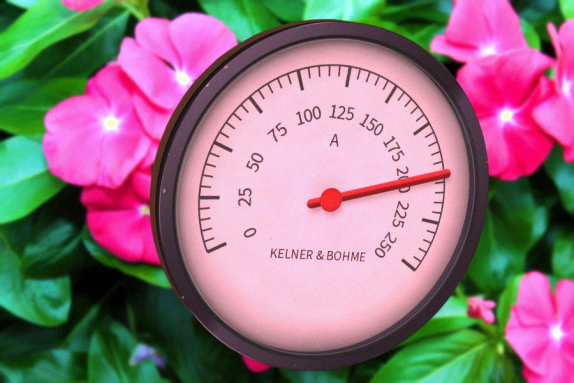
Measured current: 200 A
